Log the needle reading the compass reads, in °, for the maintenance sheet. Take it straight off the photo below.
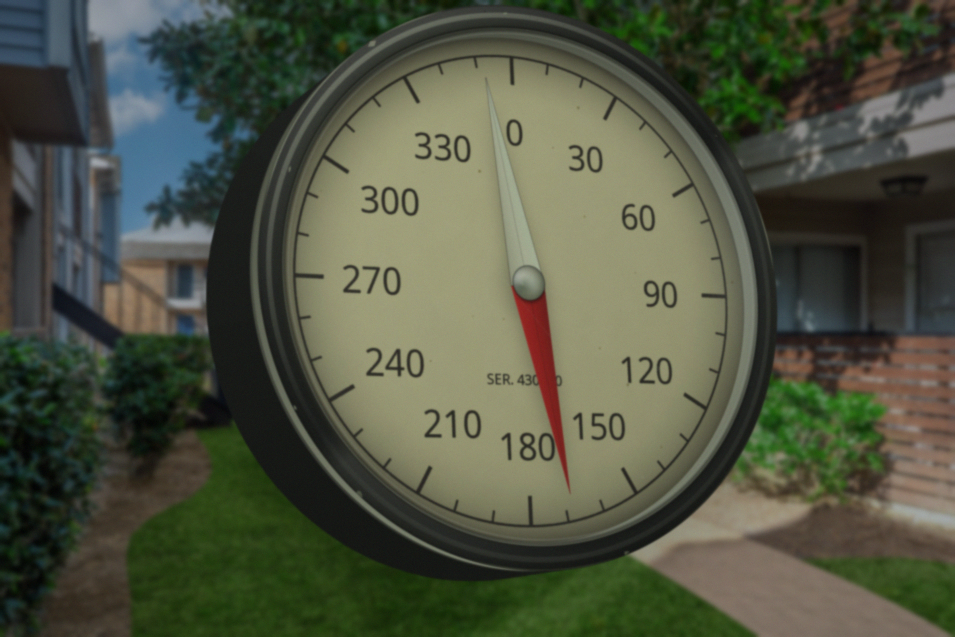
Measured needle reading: 170 °
